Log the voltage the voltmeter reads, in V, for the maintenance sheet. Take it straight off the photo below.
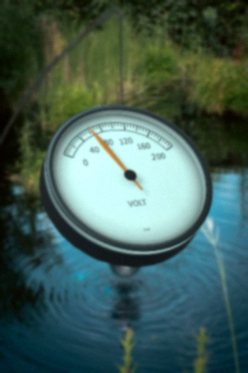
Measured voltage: 60 V
